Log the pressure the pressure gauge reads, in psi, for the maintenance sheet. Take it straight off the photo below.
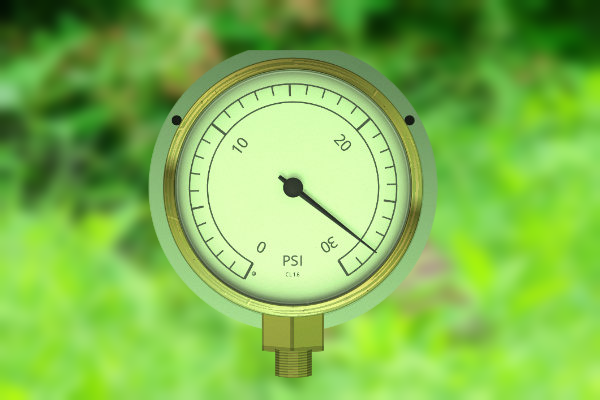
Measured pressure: 28 psi
